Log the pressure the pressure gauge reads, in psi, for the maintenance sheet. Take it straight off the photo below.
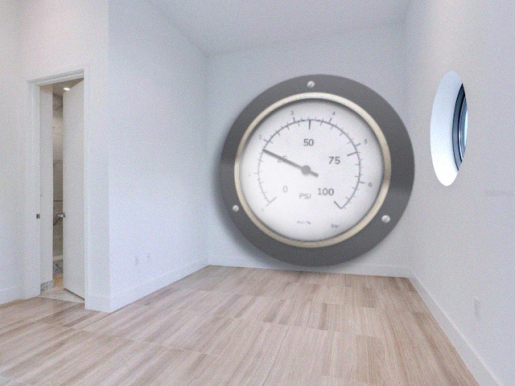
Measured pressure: 25 psi
